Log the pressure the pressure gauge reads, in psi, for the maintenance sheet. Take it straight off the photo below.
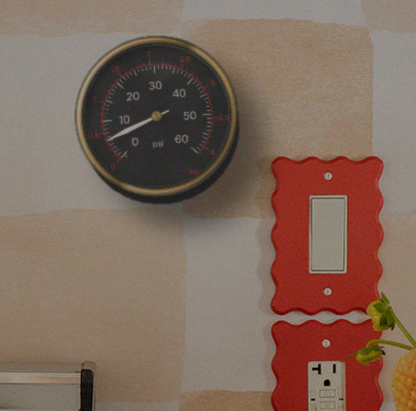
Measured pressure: 5 psi
